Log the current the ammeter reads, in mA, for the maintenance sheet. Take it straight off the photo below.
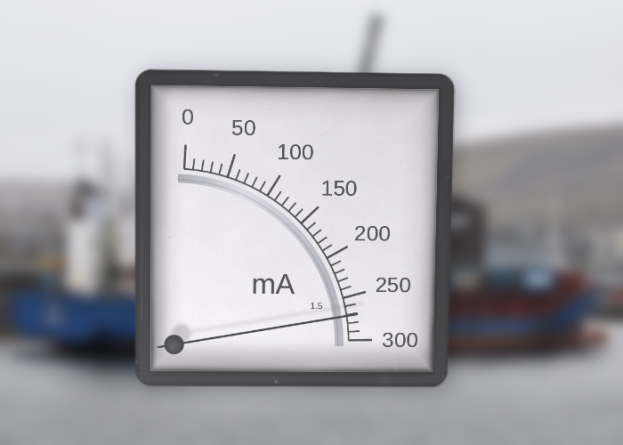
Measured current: 270 mA
